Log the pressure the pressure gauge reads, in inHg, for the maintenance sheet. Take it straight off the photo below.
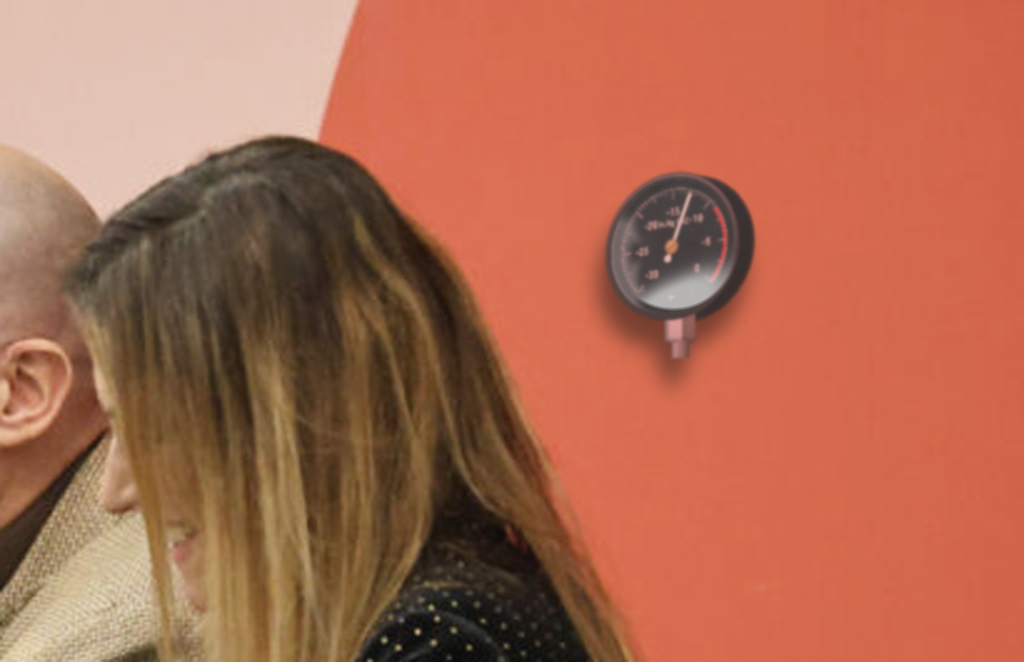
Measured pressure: -12.5 inHg
